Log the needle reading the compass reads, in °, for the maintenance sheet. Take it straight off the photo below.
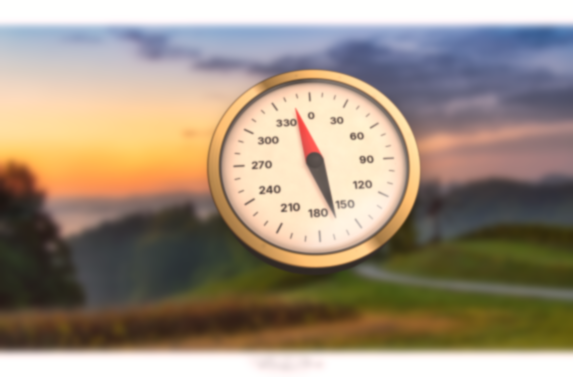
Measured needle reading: 345 °
